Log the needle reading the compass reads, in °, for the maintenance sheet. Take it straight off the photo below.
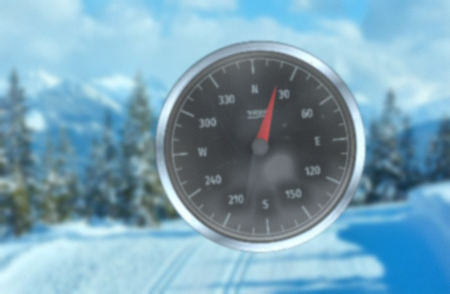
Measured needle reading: 20 °
